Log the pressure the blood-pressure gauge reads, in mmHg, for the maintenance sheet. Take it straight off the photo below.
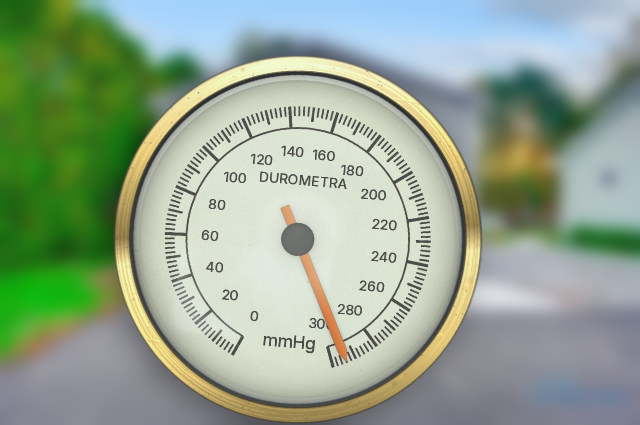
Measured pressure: 294 mmHg
